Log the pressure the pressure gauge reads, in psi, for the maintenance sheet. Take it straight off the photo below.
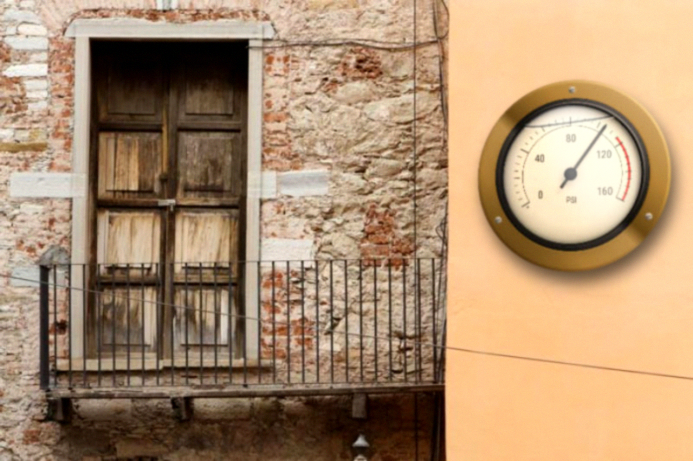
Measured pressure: 105 psi
